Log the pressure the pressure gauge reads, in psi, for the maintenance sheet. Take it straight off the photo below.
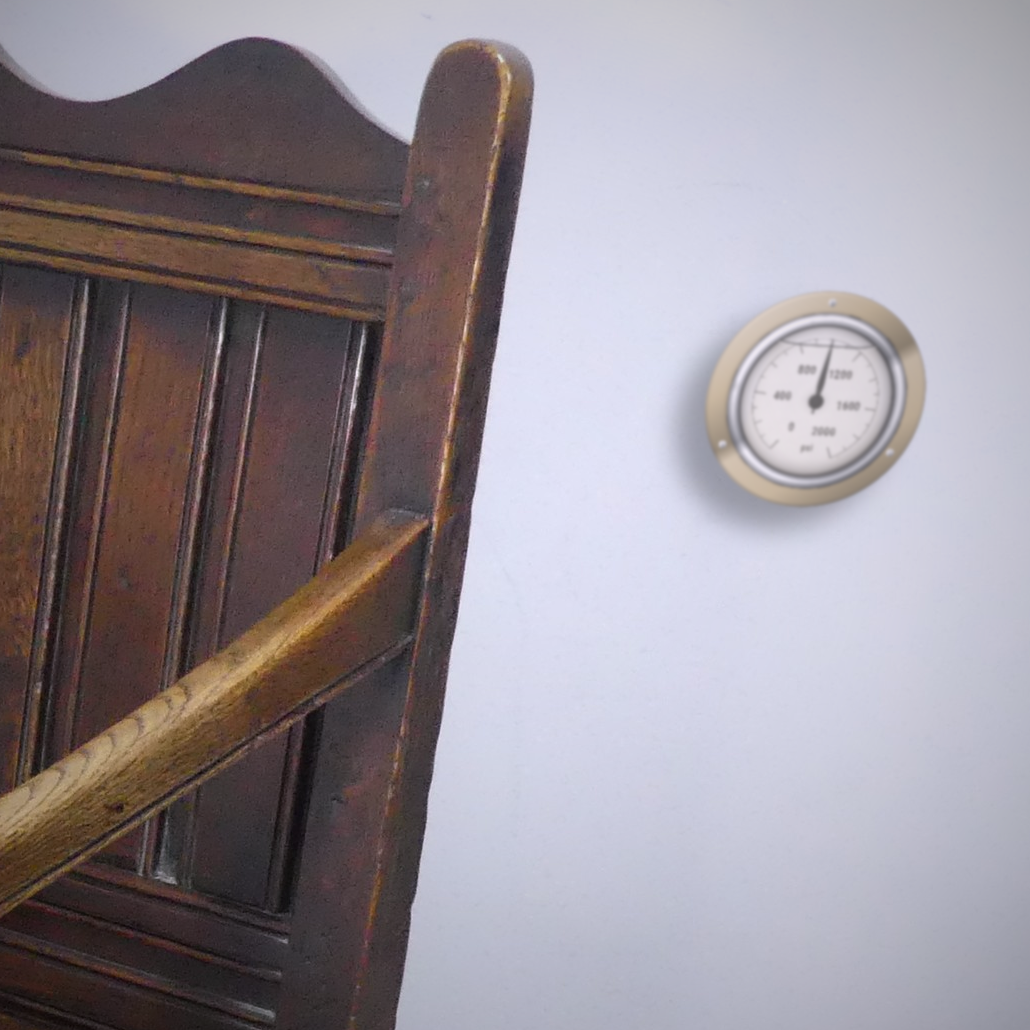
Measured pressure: 1000 psi
